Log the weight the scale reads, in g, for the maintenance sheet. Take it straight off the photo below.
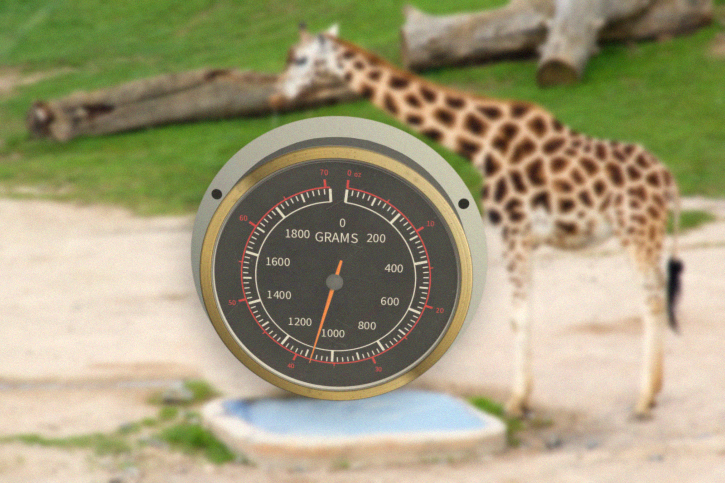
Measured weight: 1080 g
